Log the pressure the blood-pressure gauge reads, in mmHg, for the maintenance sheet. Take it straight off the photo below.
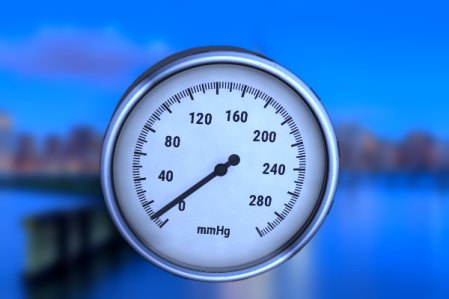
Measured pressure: 10 mmHg
